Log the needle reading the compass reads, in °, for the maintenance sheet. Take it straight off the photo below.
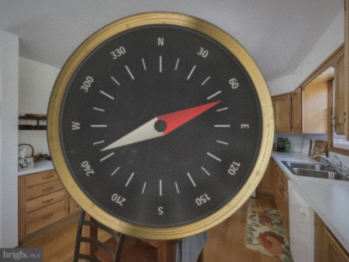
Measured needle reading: 67.5 °
